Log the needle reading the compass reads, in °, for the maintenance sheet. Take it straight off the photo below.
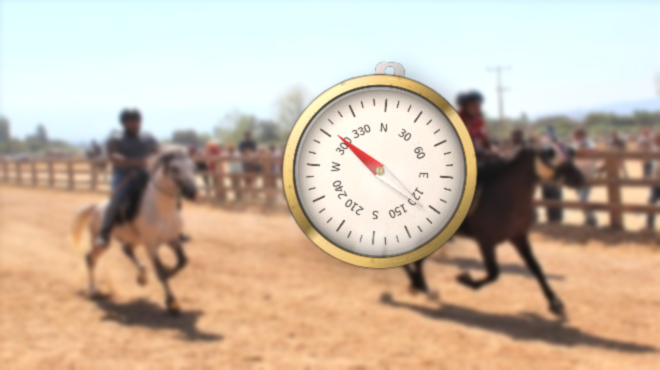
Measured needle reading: 305 °
